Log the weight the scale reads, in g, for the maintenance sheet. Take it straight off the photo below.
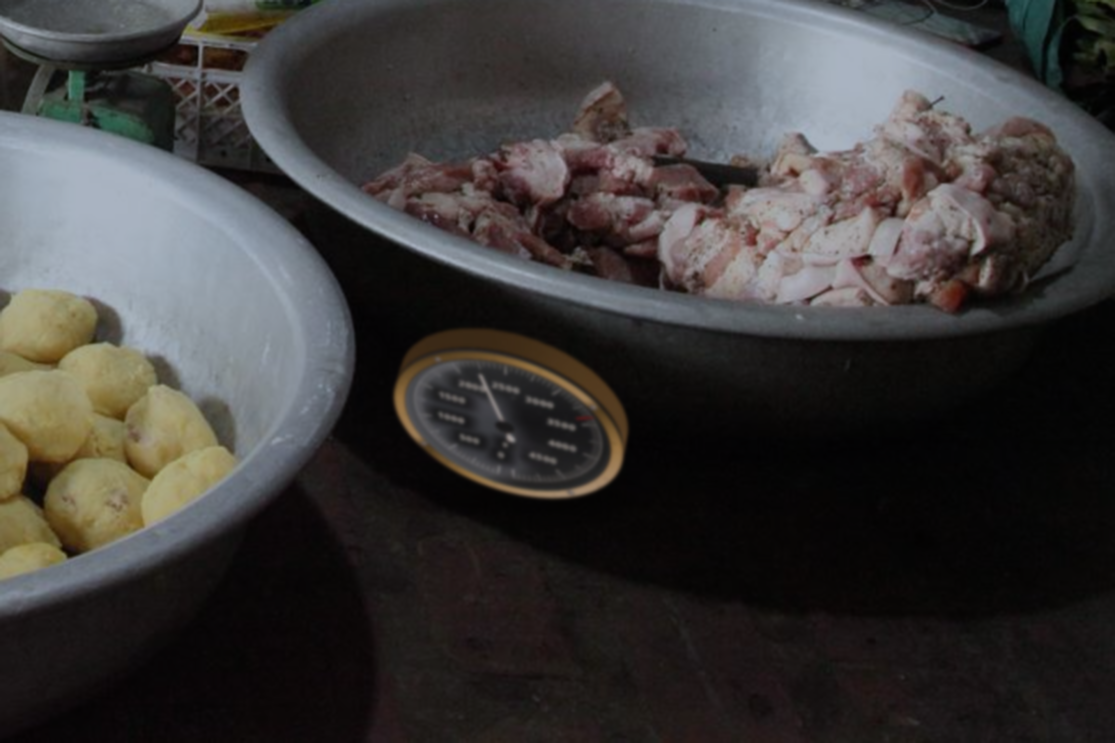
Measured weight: 2250 g
